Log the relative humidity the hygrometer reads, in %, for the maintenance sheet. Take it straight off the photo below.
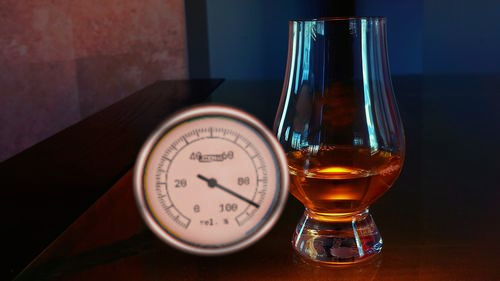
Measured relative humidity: 90 %
